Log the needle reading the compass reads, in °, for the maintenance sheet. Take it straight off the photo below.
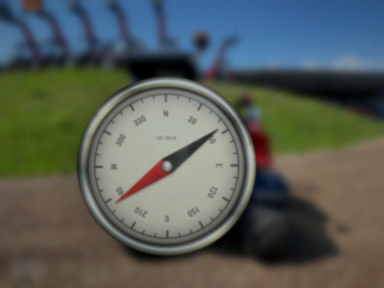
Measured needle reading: 235 °
